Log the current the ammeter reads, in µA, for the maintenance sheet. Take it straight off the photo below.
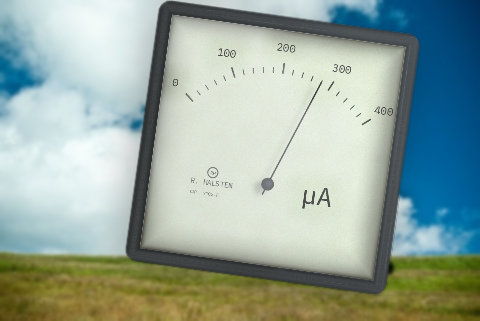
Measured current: 280 µA
